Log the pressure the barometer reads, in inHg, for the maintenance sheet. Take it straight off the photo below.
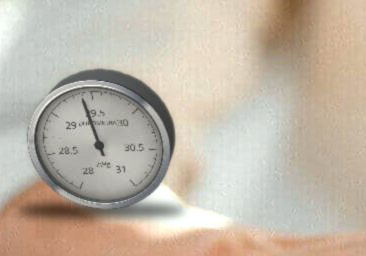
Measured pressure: 29.4 inHg
